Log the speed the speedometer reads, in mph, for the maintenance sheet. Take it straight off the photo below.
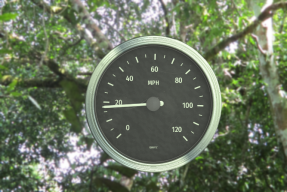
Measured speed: 17.5 mph
